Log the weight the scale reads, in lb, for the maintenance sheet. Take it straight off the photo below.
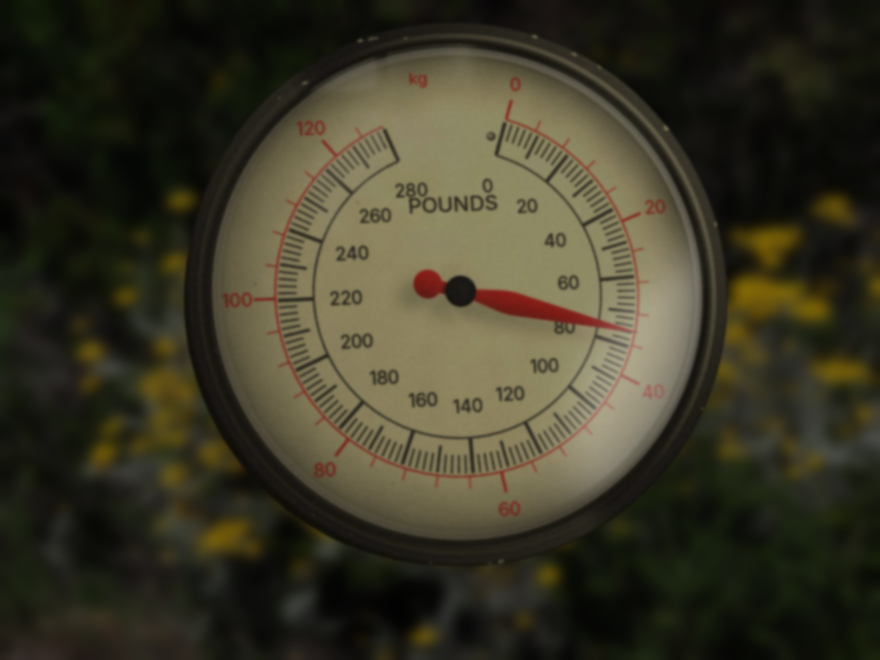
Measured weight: 76 lb
